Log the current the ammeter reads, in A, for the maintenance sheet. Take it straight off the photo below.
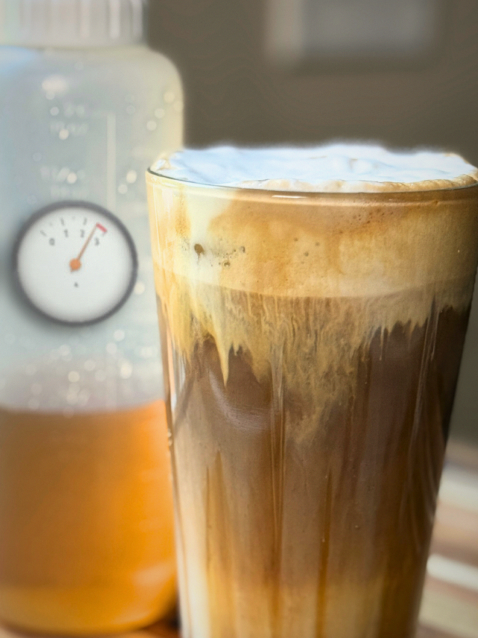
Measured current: 2.5 A
